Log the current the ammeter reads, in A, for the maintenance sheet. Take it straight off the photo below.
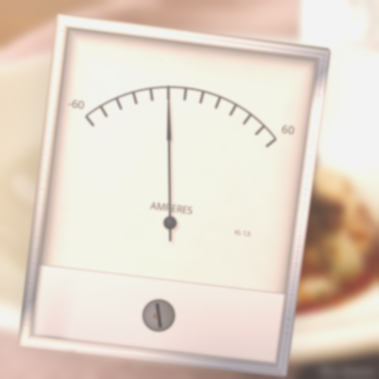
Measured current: -10 A
